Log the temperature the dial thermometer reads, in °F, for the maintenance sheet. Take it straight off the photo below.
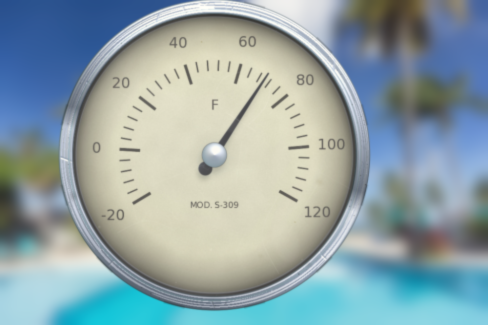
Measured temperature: 70 °F
